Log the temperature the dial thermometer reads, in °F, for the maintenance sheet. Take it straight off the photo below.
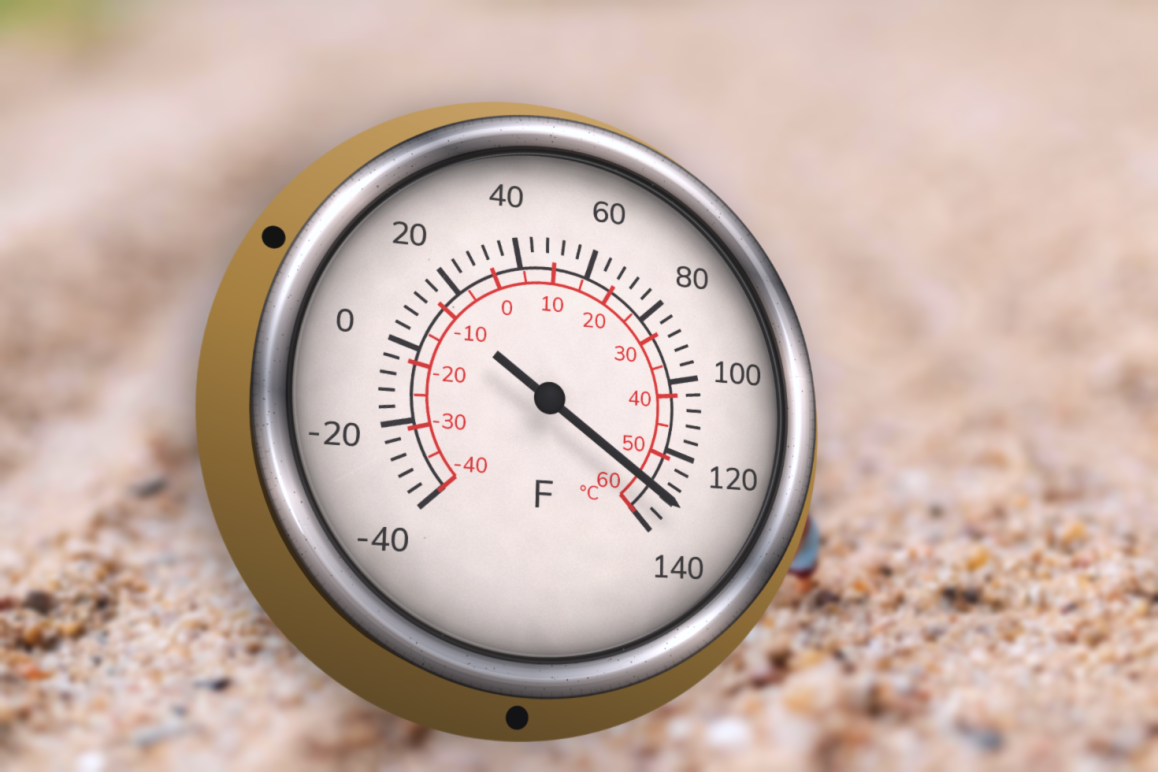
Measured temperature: 132 °F
